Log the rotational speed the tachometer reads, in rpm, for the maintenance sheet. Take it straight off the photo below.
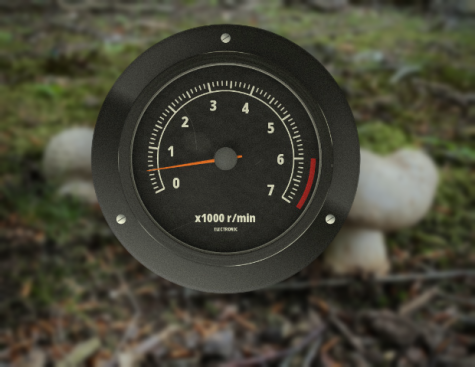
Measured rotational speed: 500 rpm
